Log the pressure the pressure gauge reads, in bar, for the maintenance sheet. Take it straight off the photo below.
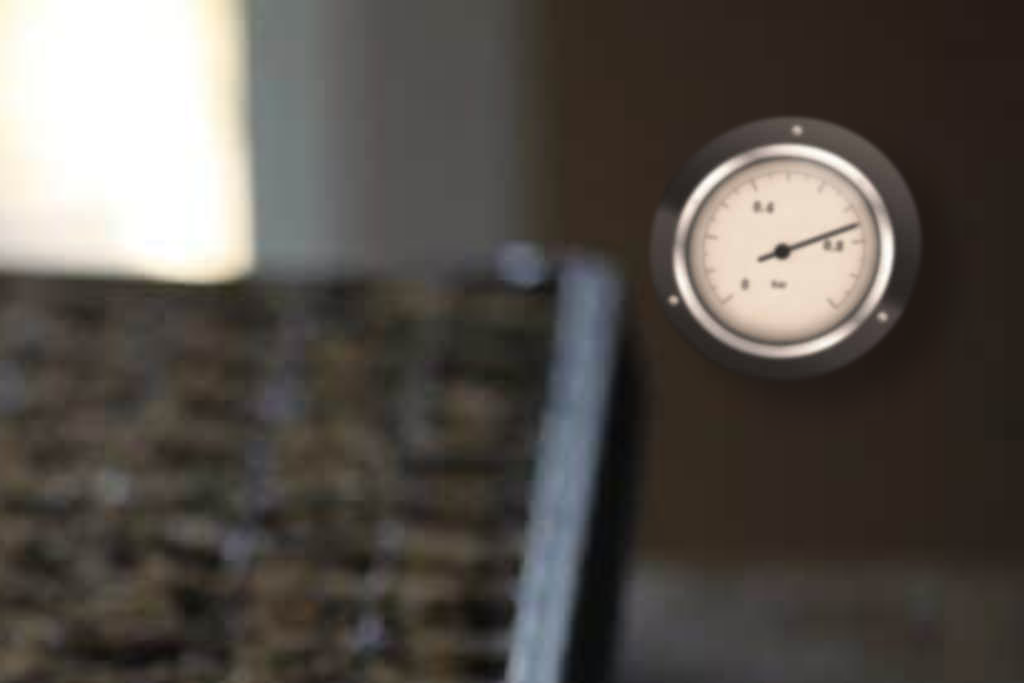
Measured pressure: 0.75 bar
